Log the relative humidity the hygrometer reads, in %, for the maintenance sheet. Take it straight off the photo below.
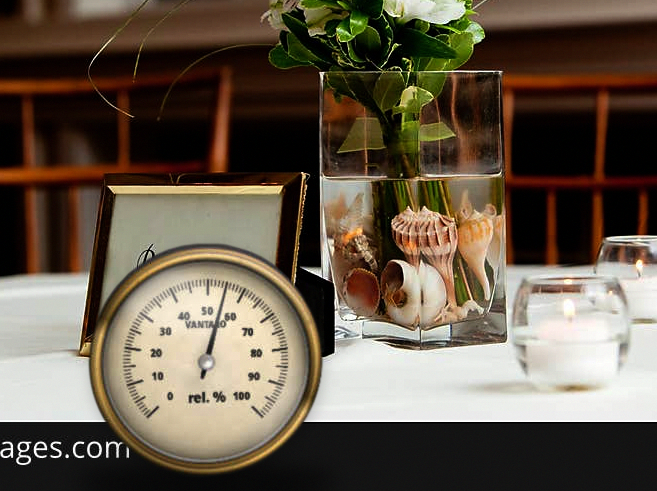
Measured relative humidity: 55 %
